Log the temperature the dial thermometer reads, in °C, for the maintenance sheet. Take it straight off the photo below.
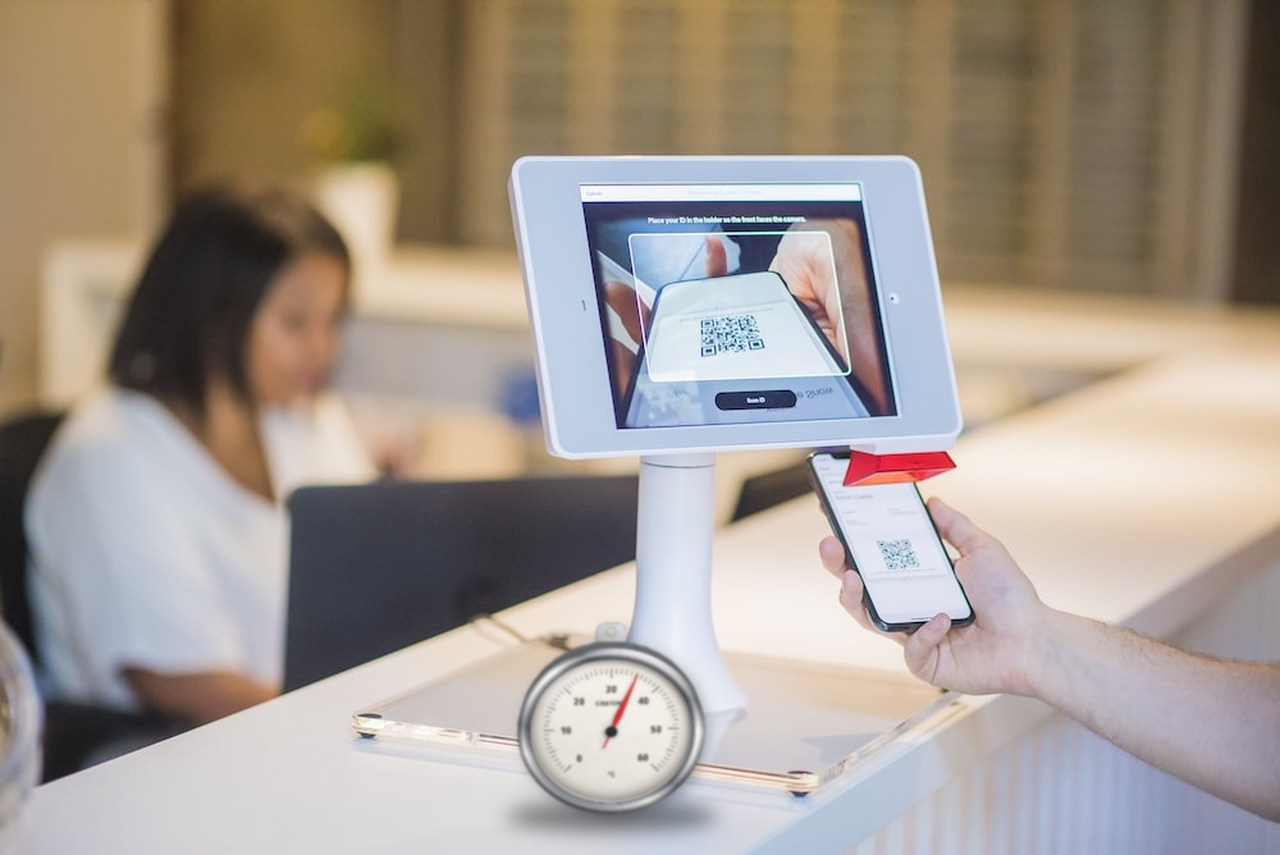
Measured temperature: 35 °C
